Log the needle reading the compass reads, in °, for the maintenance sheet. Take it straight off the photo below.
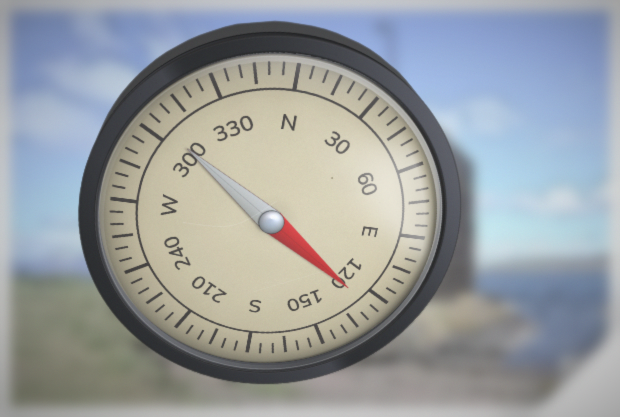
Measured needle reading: 125 °
